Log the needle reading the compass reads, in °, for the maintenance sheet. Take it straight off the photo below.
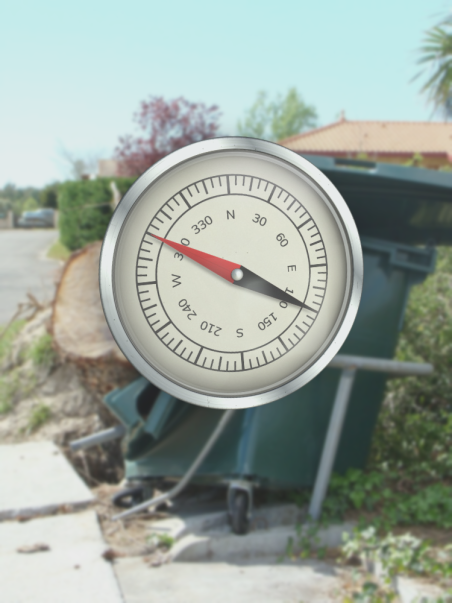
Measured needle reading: 300 °
